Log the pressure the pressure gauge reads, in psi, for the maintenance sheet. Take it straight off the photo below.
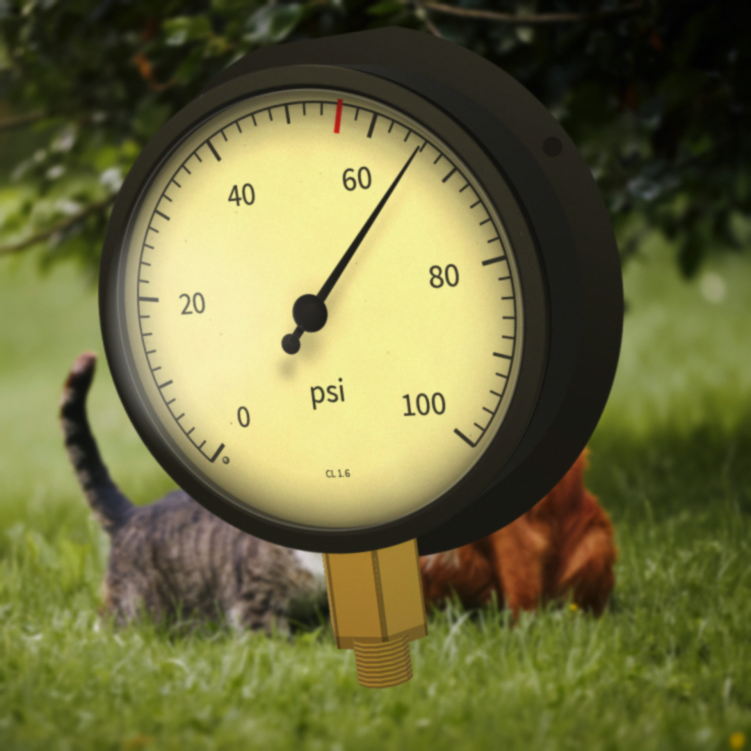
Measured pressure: 66 psi
